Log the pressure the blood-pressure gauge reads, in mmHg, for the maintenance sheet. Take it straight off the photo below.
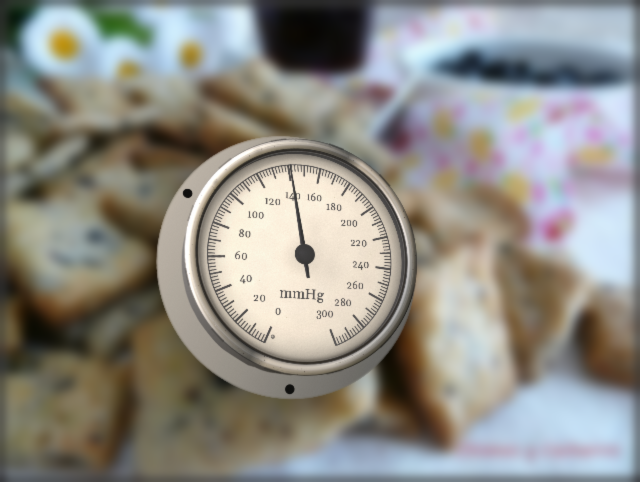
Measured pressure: 140 mmHg
